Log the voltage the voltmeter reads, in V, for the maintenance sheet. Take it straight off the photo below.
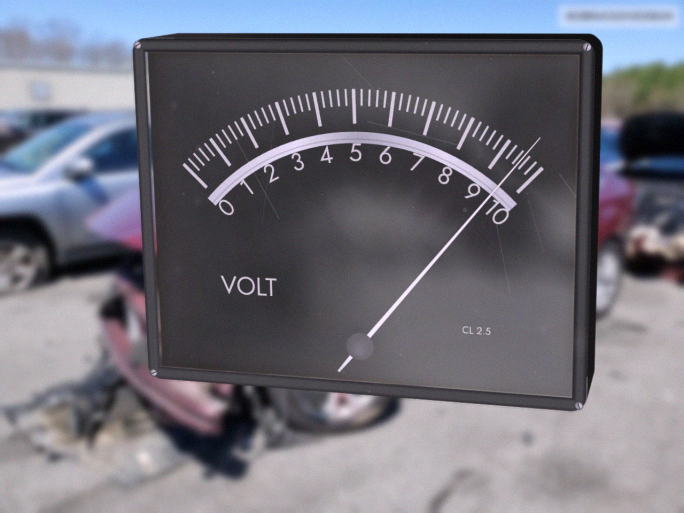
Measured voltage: 9.5 V
